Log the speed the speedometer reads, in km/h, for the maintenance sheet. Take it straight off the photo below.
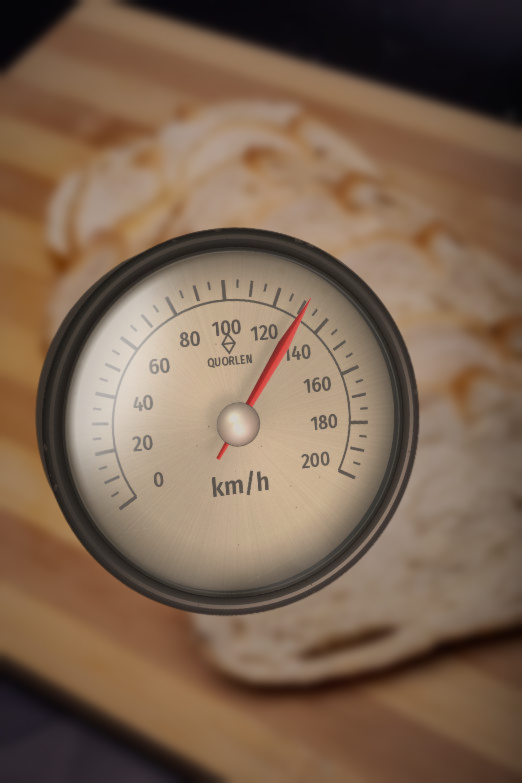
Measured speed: 130 km/h
